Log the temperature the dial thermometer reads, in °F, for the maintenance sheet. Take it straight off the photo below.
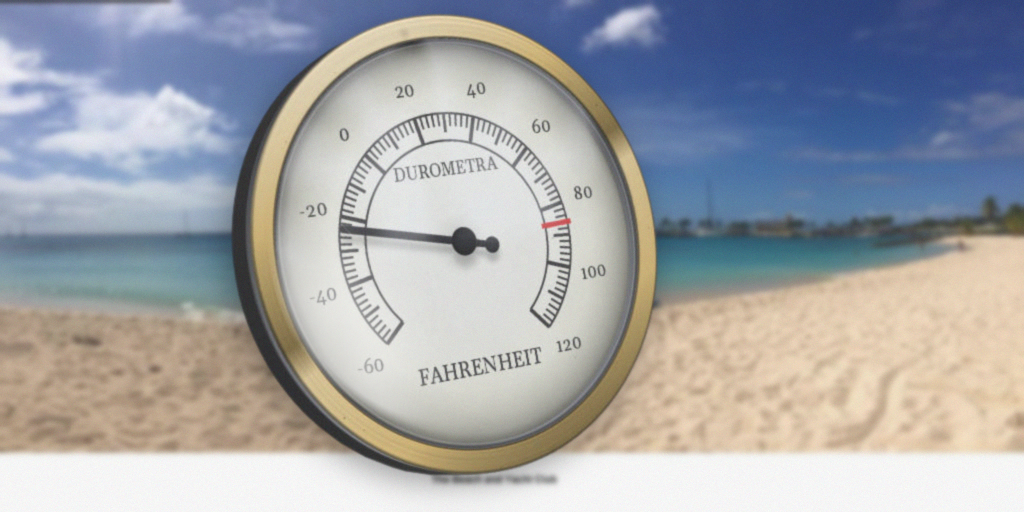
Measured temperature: -24 °F
